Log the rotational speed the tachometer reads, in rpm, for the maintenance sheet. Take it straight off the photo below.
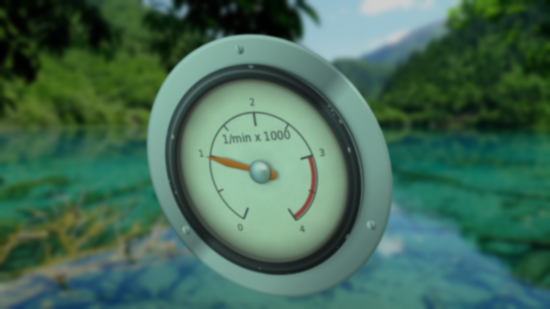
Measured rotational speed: 1000 rpm
